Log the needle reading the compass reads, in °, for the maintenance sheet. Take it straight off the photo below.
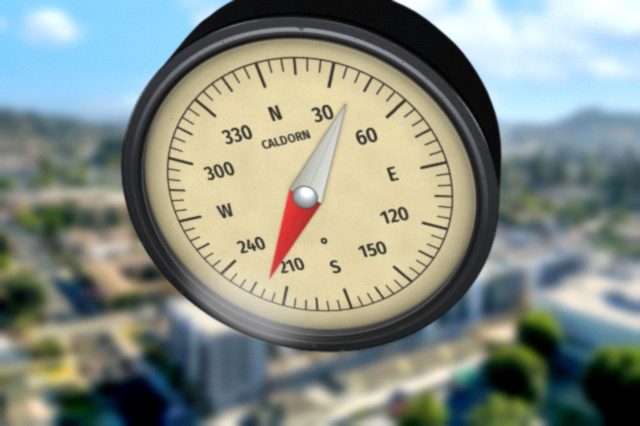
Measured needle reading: 220 °
